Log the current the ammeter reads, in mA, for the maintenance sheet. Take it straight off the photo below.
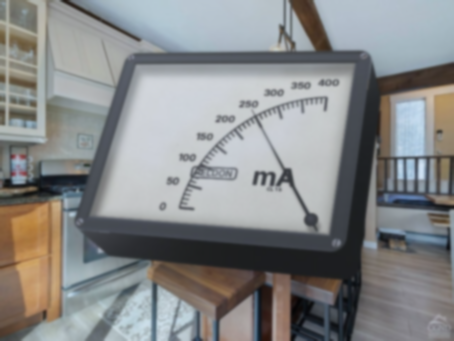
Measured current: 250 mA
